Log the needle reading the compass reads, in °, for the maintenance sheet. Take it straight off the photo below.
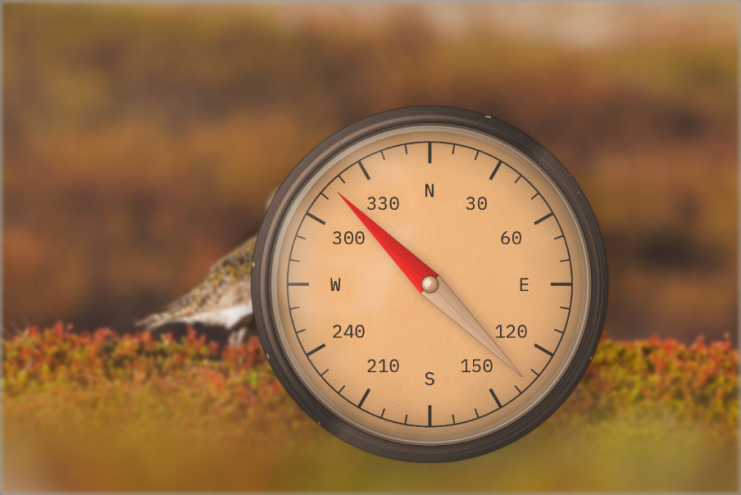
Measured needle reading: 315 °
